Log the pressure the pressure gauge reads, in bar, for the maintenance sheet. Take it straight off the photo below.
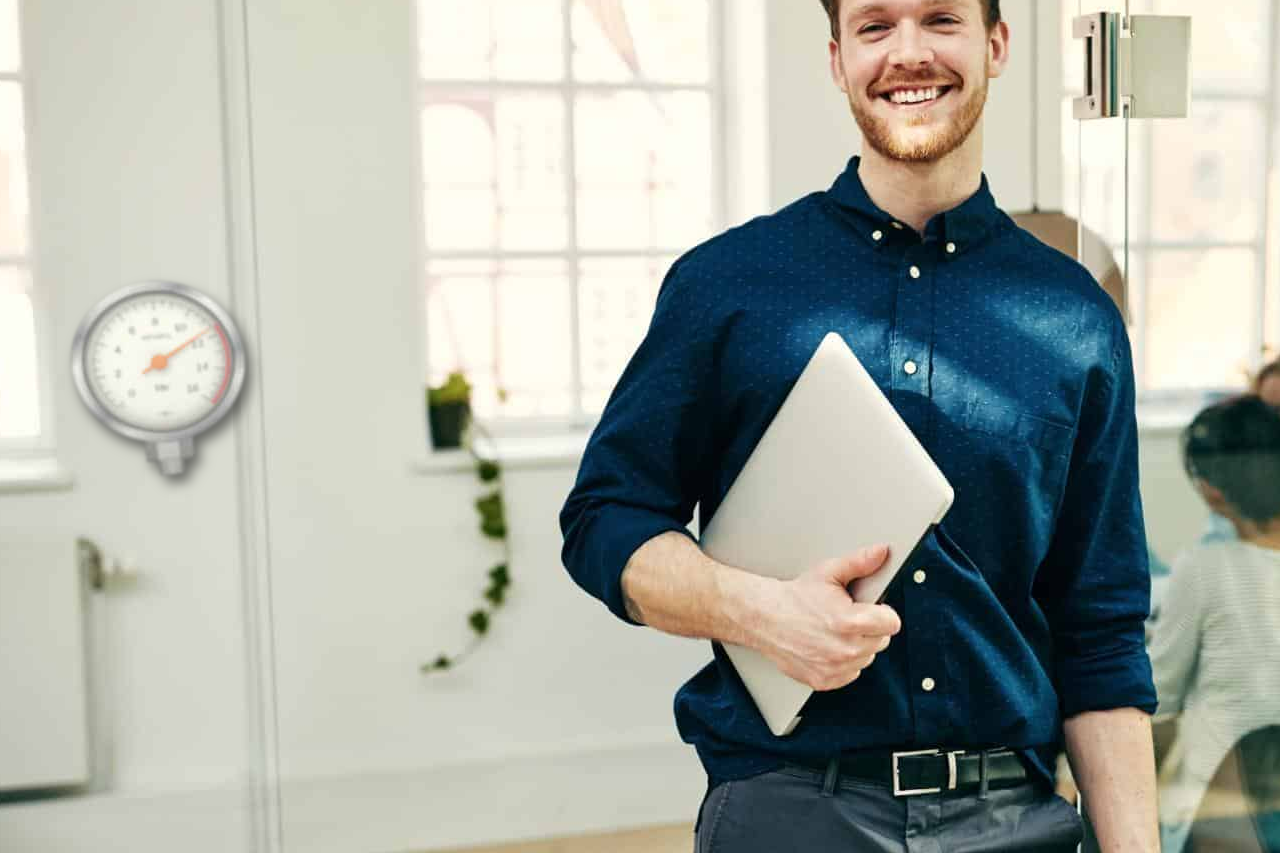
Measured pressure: 11.5 bar
